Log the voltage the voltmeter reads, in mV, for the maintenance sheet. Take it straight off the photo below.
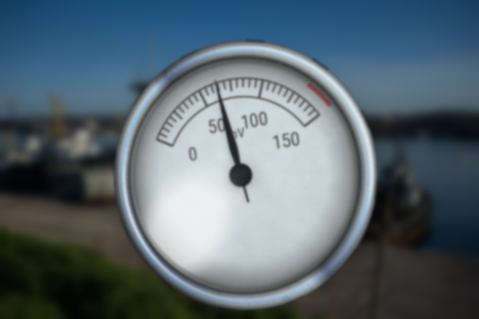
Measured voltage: 65 mV
